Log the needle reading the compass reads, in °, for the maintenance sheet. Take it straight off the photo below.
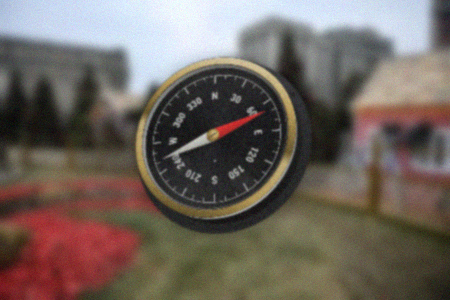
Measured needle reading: 70 °
